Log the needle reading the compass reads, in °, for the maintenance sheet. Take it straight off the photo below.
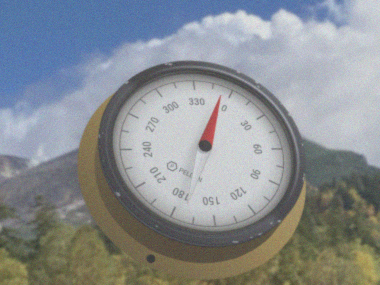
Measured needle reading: 352.5 °
